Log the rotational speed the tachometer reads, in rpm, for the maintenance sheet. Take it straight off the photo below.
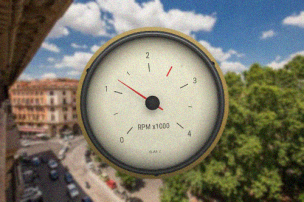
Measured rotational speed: 1250 rpm
